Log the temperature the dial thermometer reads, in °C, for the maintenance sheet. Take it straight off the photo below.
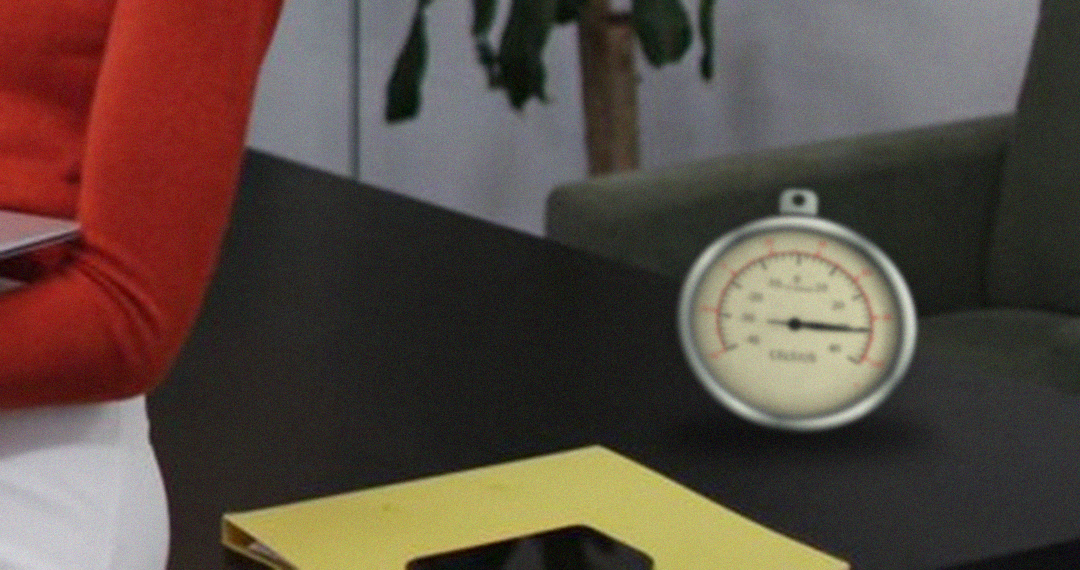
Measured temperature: 30 °C
